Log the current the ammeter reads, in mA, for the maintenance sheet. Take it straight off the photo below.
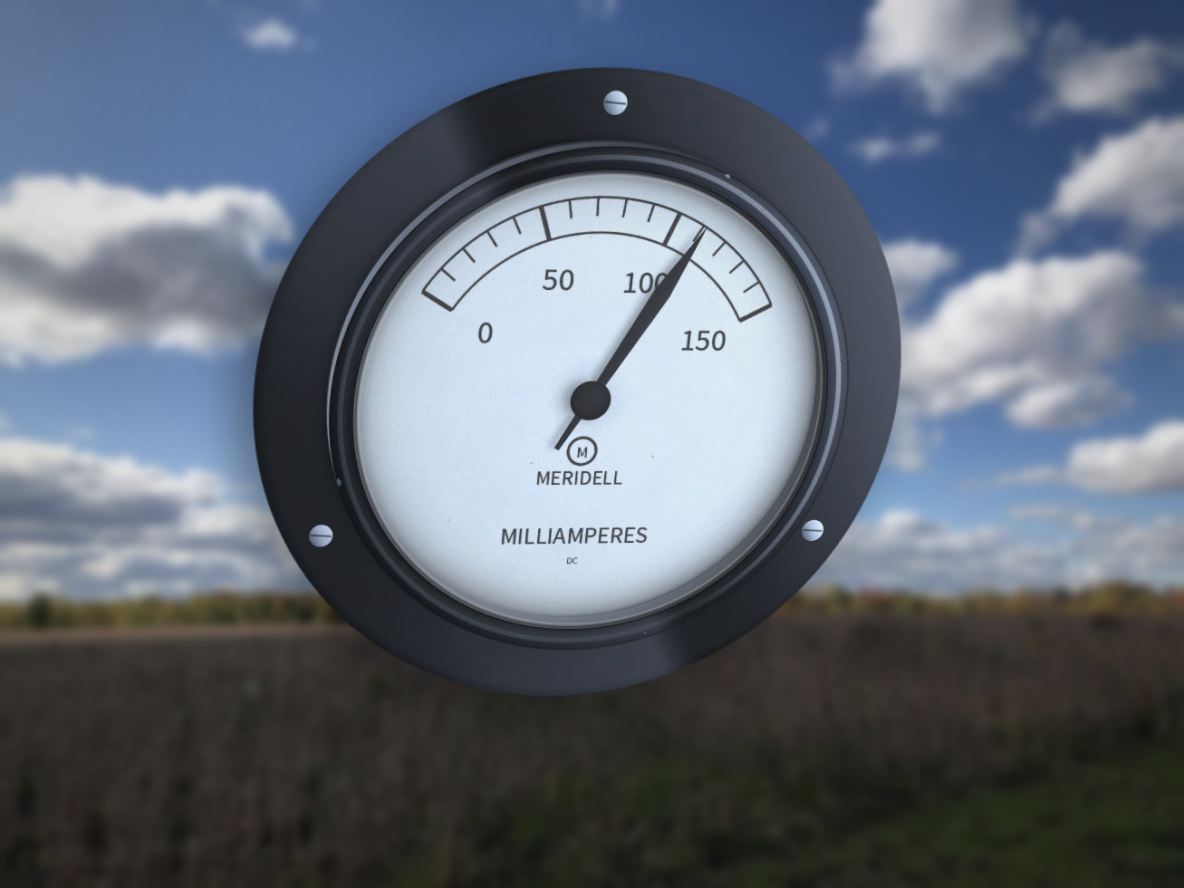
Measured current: 110 mA
